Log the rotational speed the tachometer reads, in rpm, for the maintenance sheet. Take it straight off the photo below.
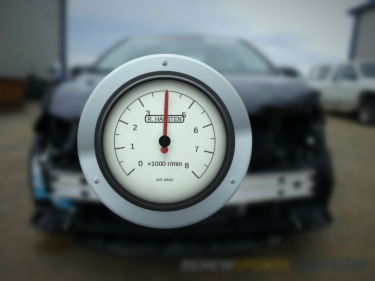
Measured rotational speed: 4000 rpm
